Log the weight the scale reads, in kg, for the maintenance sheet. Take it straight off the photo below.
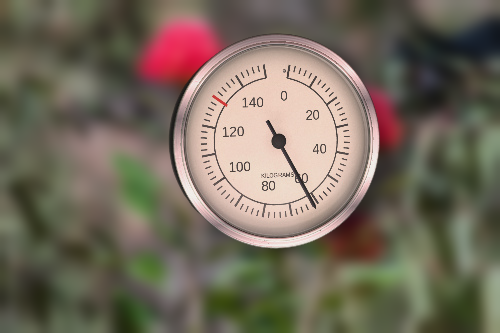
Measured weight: 62 kg
